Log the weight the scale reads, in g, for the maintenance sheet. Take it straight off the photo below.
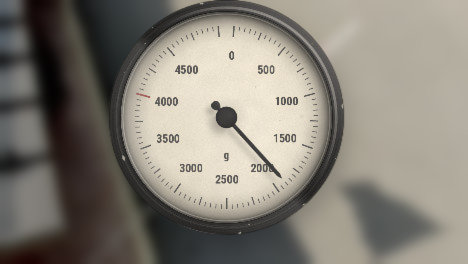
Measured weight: 1900 g
